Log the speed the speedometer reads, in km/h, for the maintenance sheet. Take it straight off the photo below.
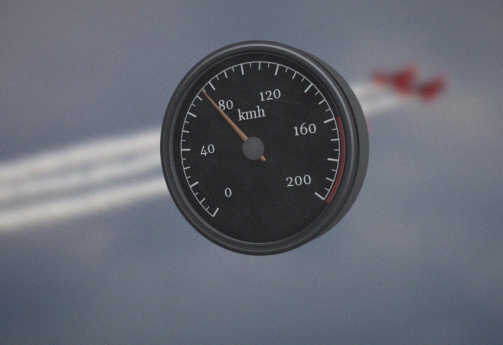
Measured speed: 75 km/h
